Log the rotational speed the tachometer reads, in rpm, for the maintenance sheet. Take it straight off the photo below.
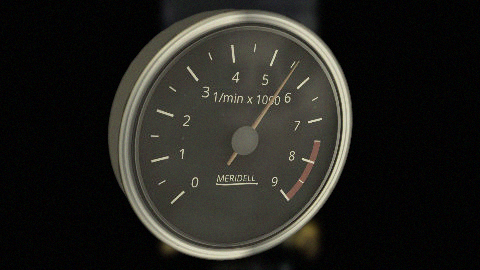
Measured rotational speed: 5500 rpm
